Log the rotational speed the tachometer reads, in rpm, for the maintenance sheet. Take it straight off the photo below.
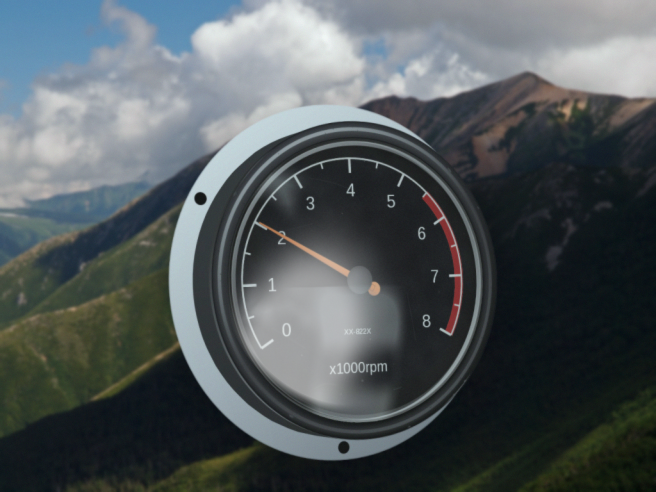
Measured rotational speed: 2000 rpm
